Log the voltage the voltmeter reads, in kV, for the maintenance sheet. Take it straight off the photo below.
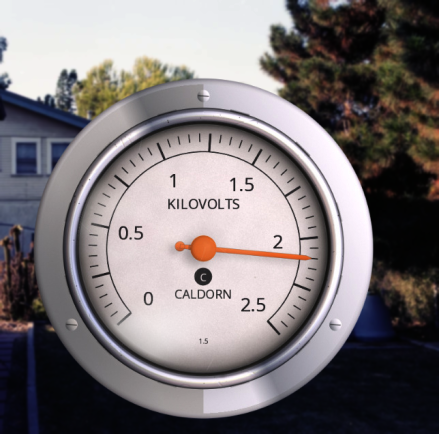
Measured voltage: 2.1 kV
